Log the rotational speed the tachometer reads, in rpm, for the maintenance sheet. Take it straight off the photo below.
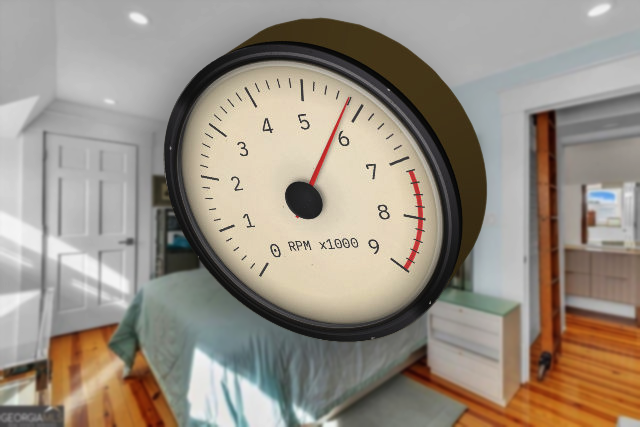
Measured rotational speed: 5800 rpm
